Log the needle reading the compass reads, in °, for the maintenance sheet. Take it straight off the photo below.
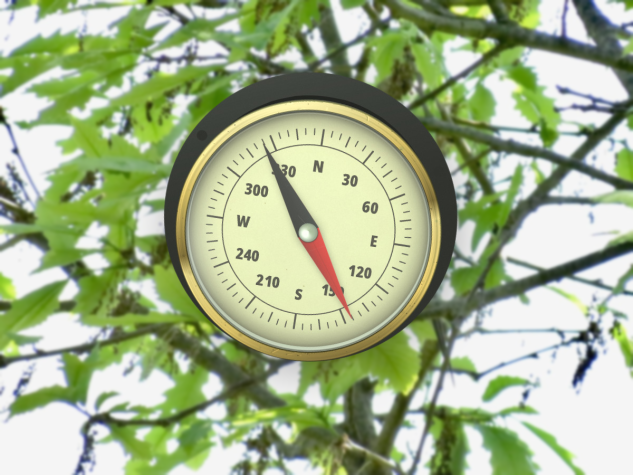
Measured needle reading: 145 °
